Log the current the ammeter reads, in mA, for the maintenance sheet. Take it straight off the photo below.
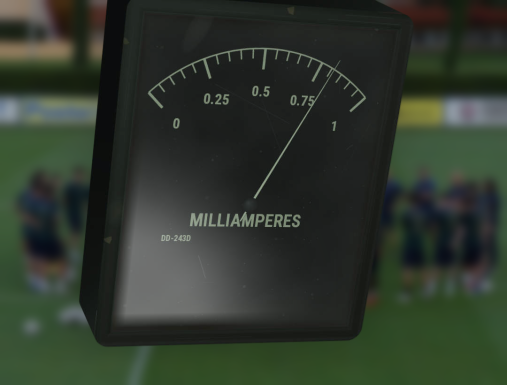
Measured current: 0.8 mA
